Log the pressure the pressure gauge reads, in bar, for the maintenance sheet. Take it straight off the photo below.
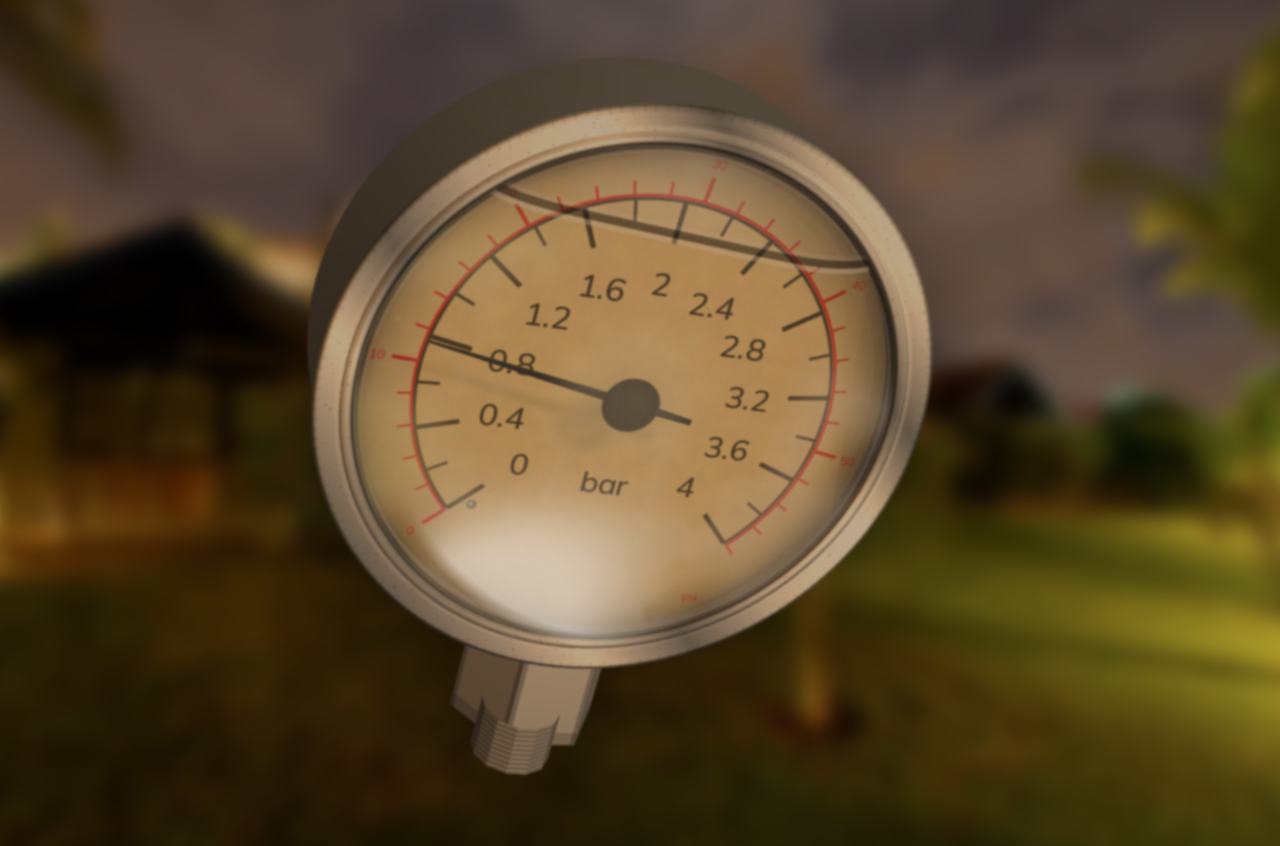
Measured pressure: 0.8 bar
